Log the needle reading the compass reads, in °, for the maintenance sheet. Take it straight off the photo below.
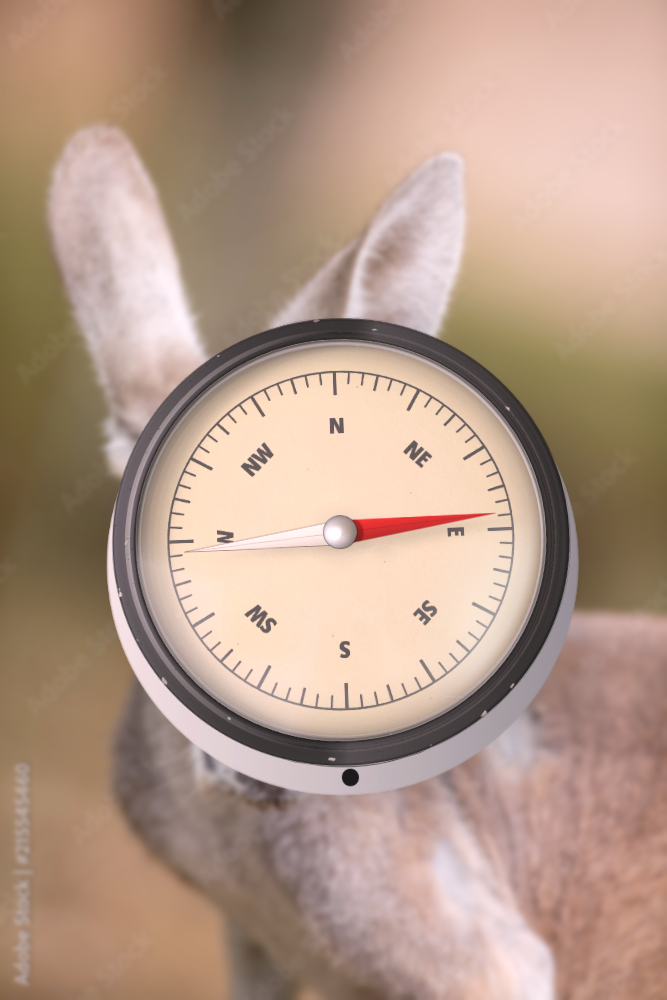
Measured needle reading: 85 °
